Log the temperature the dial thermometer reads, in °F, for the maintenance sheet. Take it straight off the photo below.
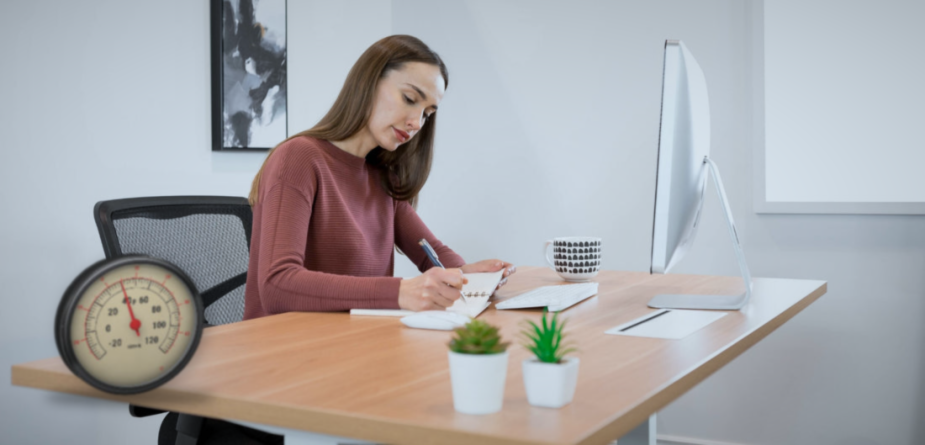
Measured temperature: 40 °F
